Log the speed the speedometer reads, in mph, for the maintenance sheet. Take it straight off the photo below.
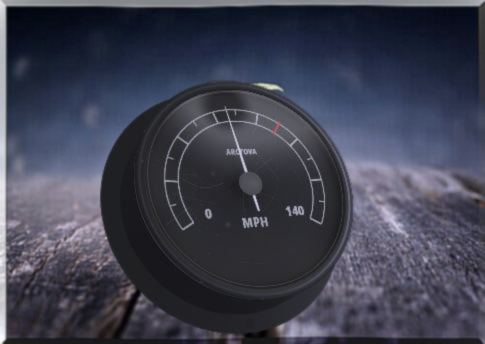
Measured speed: 65 mph
